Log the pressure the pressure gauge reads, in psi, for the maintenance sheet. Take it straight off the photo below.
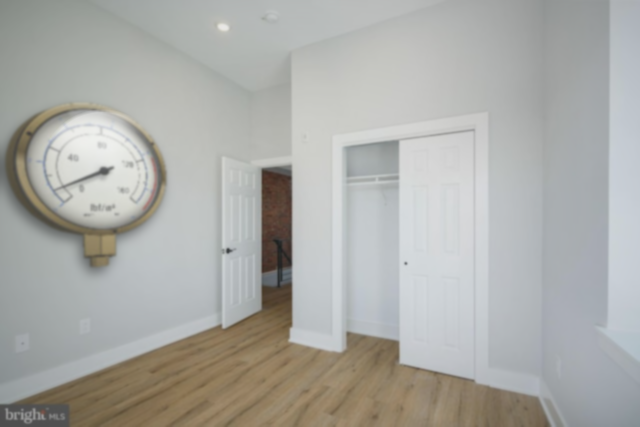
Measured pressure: 10 psi
